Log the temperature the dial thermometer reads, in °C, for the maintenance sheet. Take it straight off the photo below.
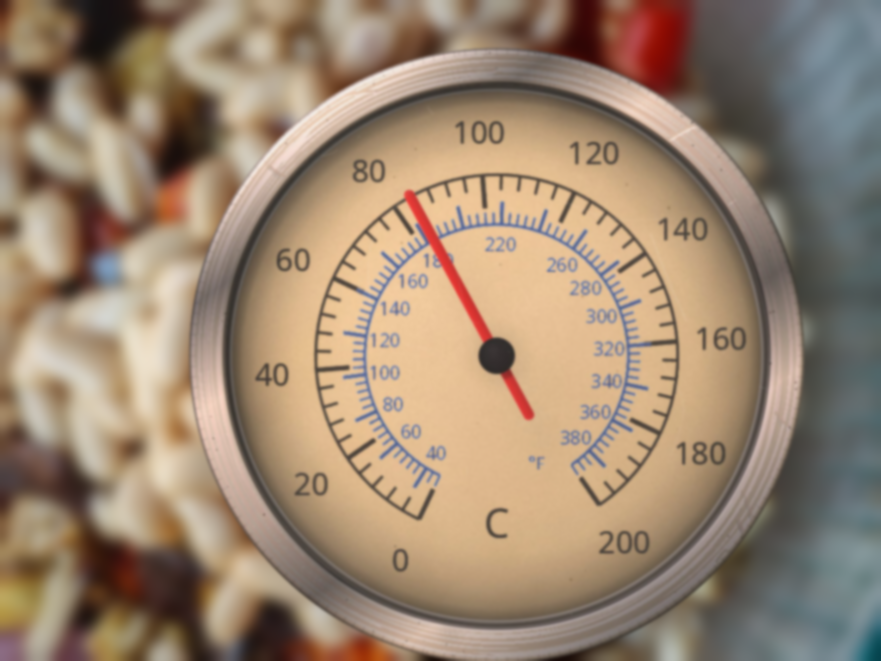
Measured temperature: 84 °C
